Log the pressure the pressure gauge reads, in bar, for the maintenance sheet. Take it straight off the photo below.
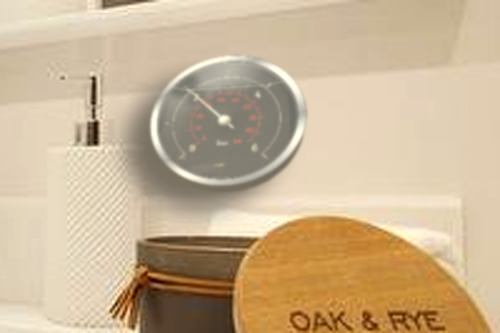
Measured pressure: 2 bar
